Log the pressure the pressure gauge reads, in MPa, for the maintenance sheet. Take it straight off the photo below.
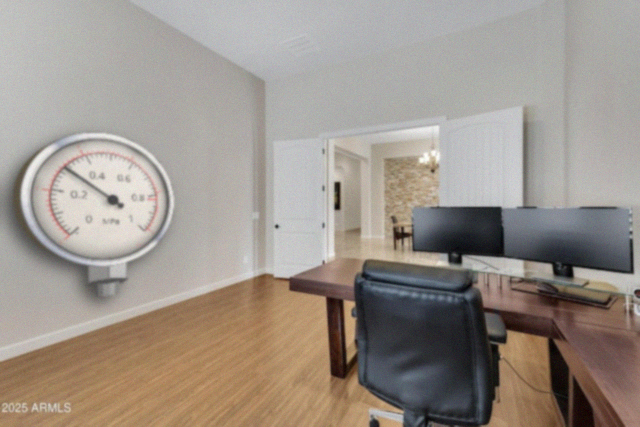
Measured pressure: 0.3 MPa
